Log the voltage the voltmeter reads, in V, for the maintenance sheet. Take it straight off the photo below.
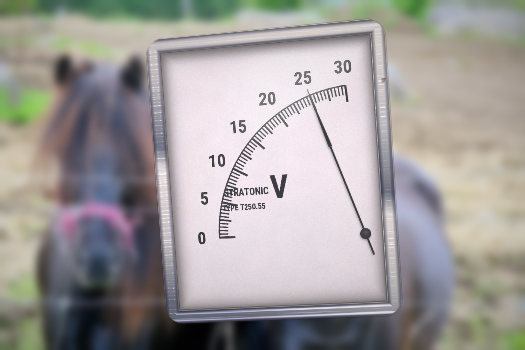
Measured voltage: 25 V
